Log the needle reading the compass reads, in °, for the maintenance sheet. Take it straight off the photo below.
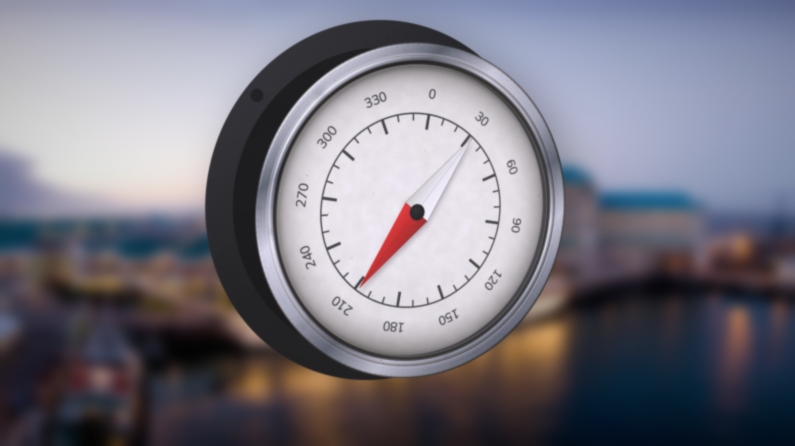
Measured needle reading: 210 °
